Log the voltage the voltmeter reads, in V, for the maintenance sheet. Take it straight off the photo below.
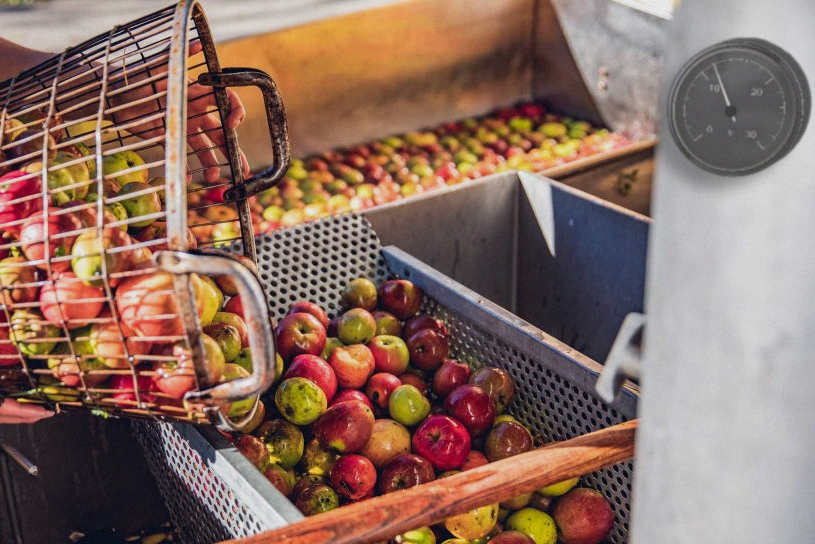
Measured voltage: 12 V
